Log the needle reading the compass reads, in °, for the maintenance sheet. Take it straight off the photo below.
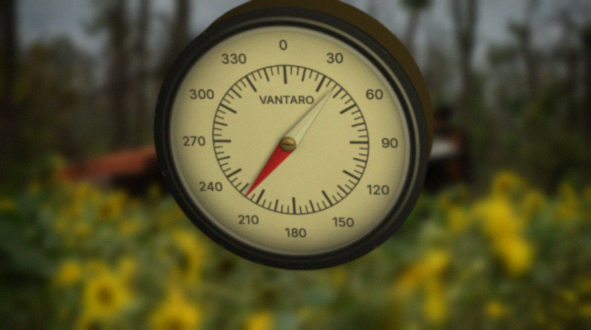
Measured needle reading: 220 °
